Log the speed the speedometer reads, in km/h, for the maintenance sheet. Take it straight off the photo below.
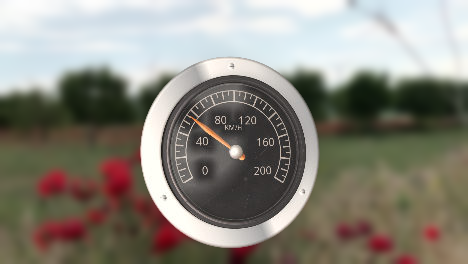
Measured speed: 55 km/h
